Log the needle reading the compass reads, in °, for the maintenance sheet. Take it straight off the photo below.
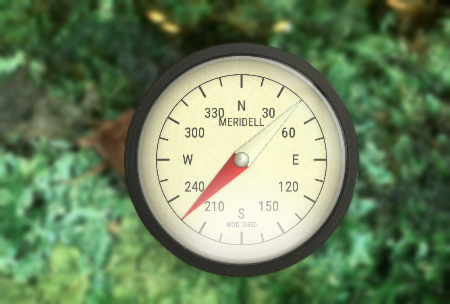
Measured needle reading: 225 °
